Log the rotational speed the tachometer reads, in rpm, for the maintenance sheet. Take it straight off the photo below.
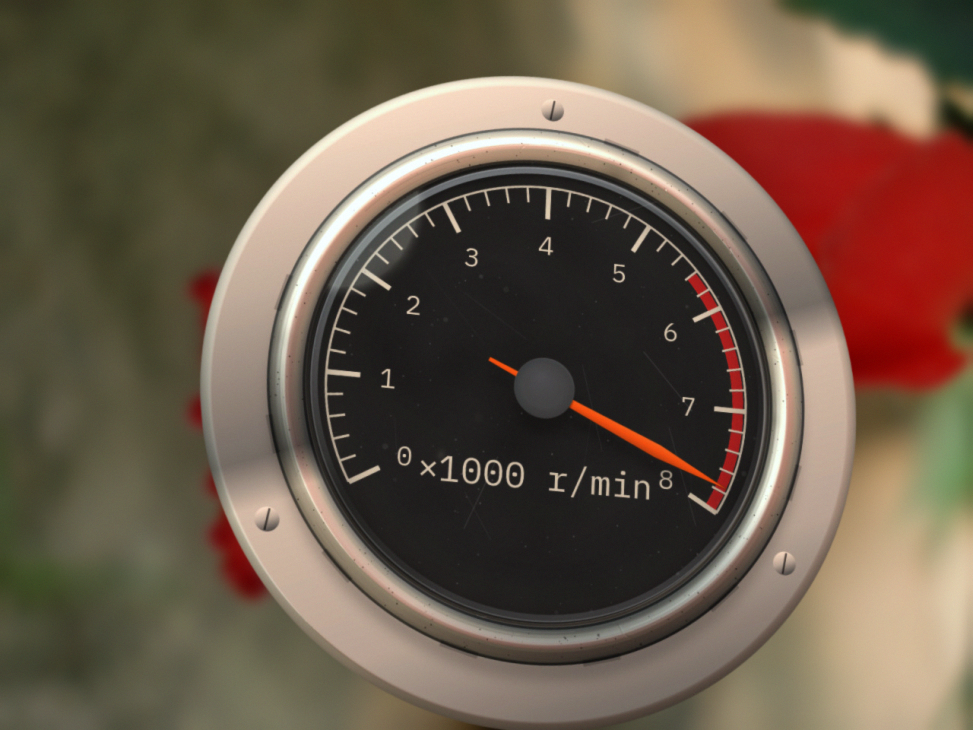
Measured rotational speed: 7800 rpm
